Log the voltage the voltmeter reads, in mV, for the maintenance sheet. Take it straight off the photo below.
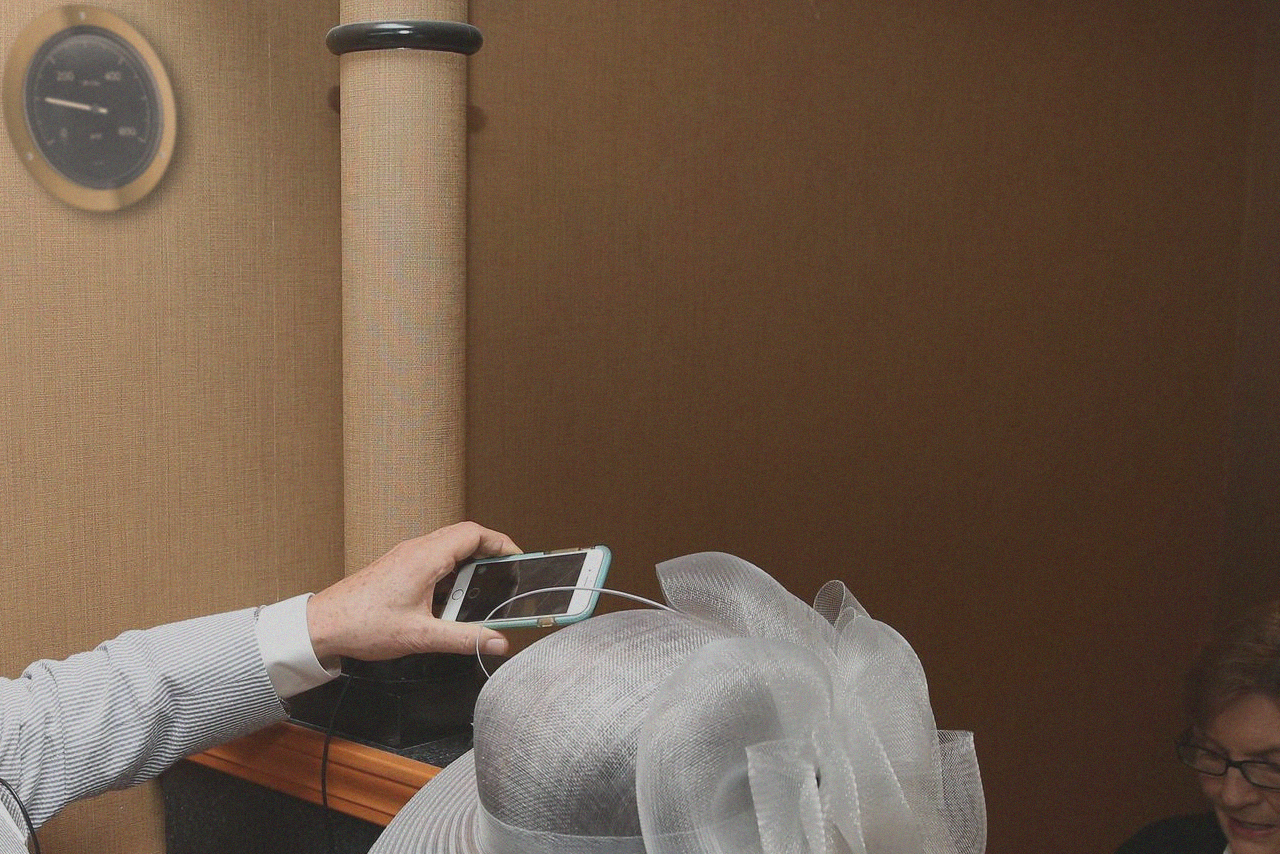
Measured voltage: 100 mV
